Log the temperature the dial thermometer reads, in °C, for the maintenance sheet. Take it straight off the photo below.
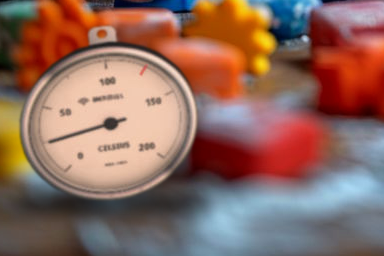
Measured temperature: 25 °C
